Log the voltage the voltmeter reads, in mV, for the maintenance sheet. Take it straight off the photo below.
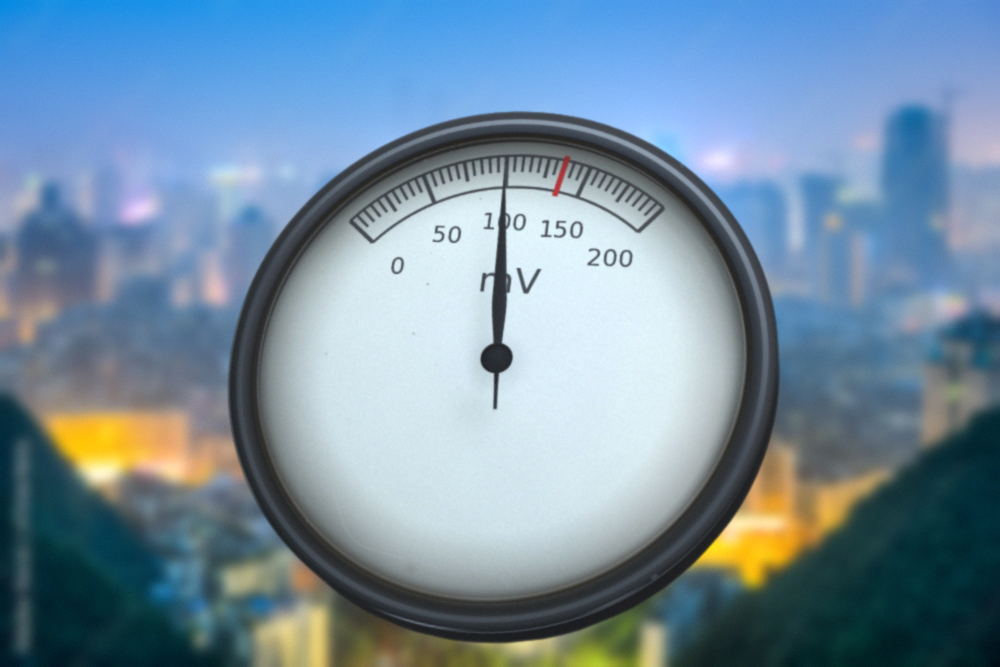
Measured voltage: 100 mV
